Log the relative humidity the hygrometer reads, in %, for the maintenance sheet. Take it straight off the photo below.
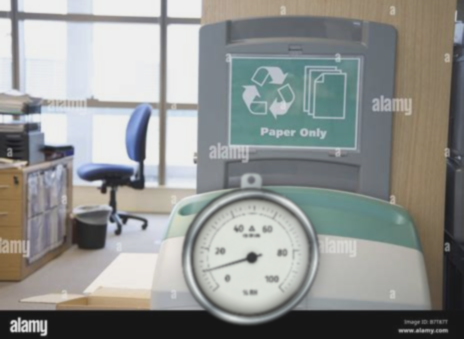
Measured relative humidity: 10 %
